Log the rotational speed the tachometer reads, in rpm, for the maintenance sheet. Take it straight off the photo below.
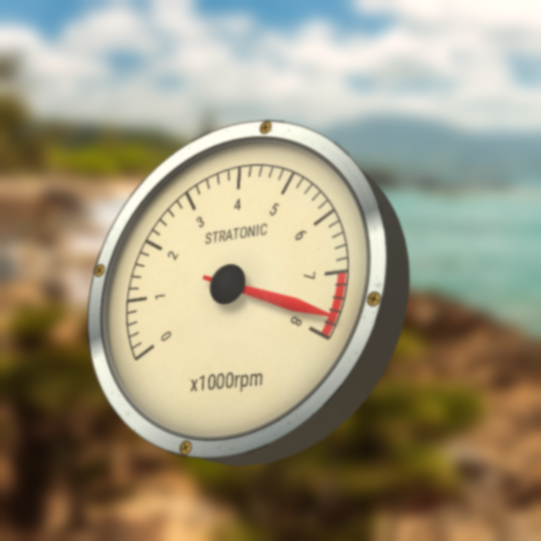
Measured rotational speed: 7700 rpm
